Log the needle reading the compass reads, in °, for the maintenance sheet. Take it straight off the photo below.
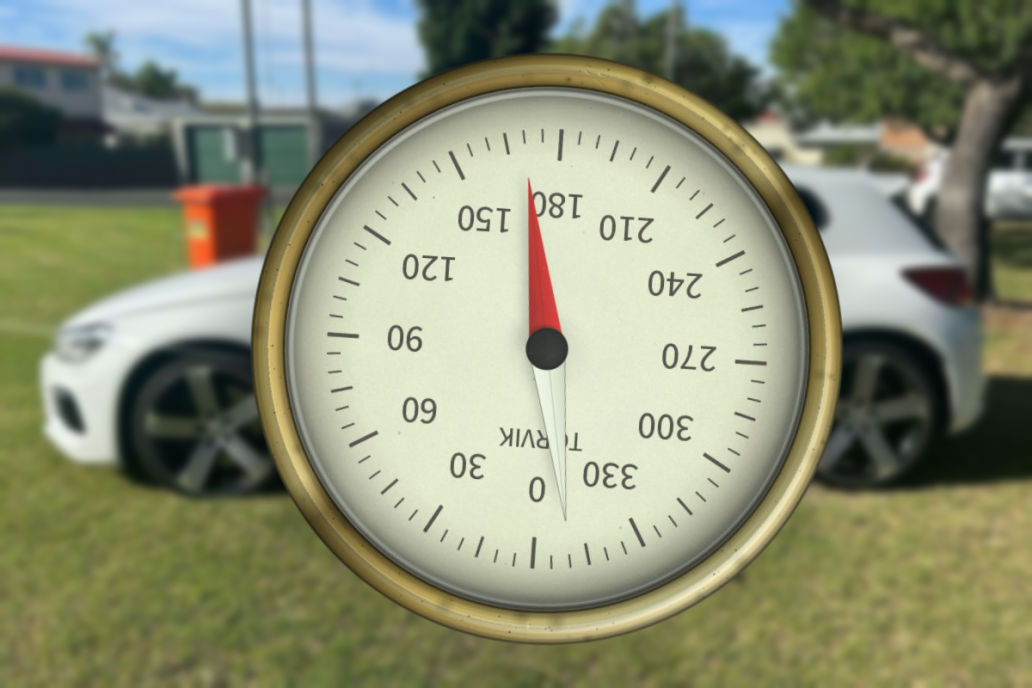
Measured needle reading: 170 °
